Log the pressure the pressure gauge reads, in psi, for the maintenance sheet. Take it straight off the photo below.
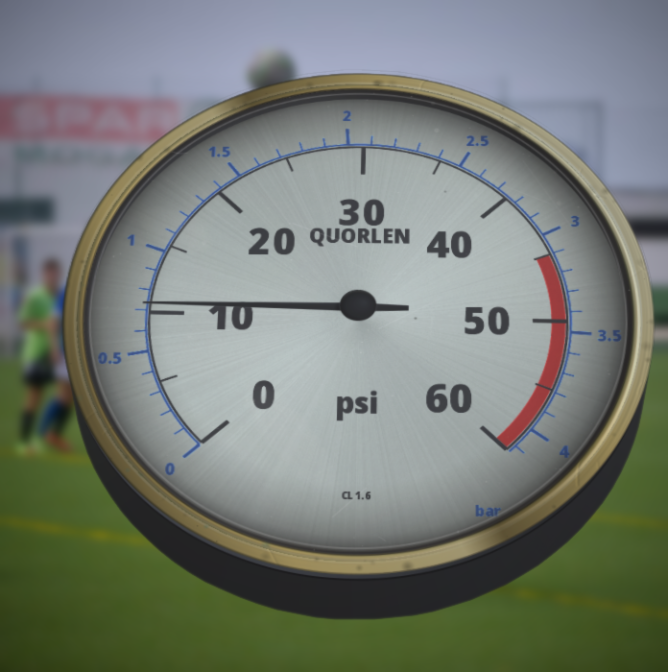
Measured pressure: 10 psi
